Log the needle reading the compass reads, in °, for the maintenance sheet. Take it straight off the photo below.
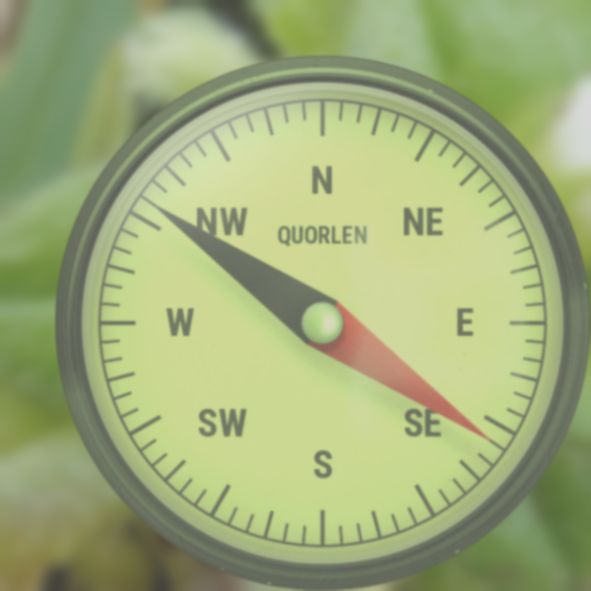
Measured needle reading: 125 °
